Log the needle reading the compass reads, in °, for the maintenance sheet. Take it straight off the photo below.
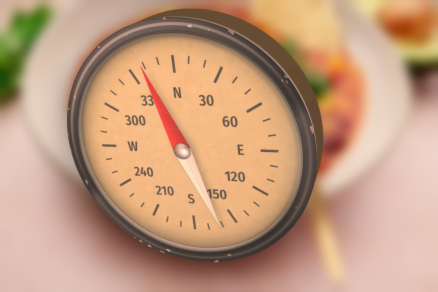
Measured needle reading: 340 °
